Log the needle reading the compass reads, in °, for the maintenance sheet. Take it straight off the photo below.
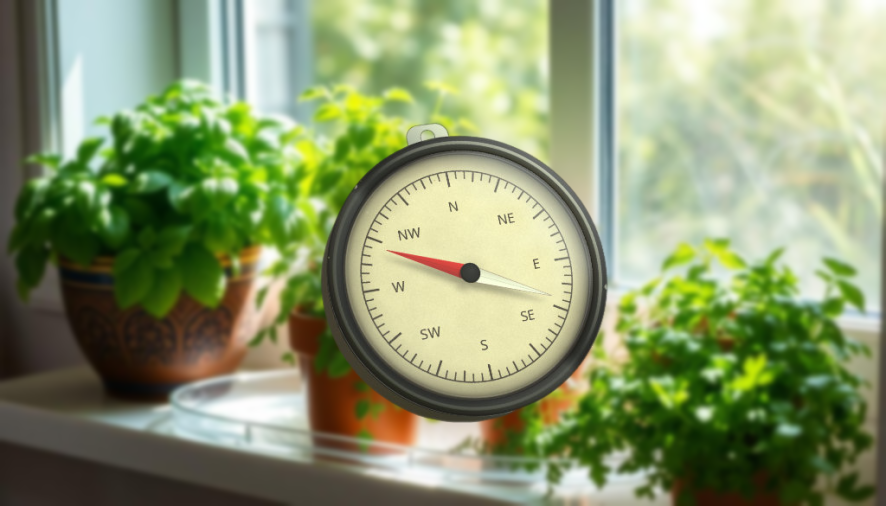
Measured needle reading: 295 °
